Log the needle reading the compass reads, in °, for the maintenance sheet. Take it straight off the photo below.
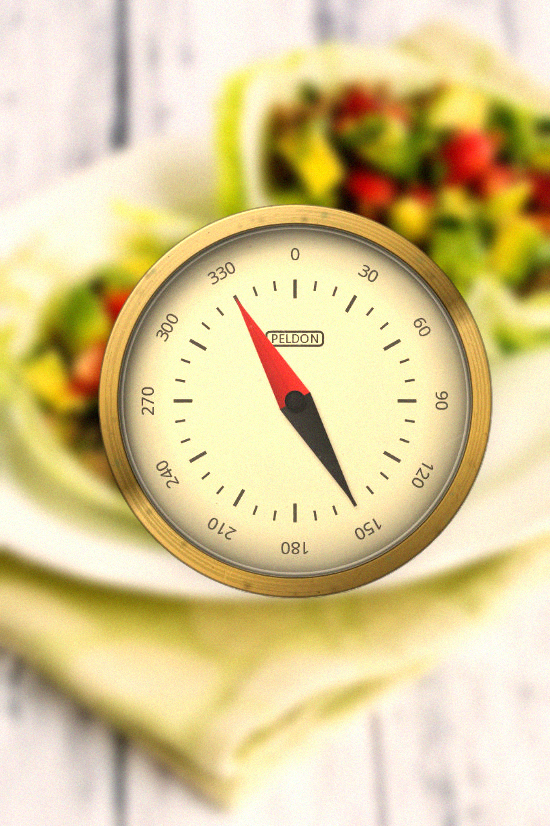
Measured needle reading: 330 °
